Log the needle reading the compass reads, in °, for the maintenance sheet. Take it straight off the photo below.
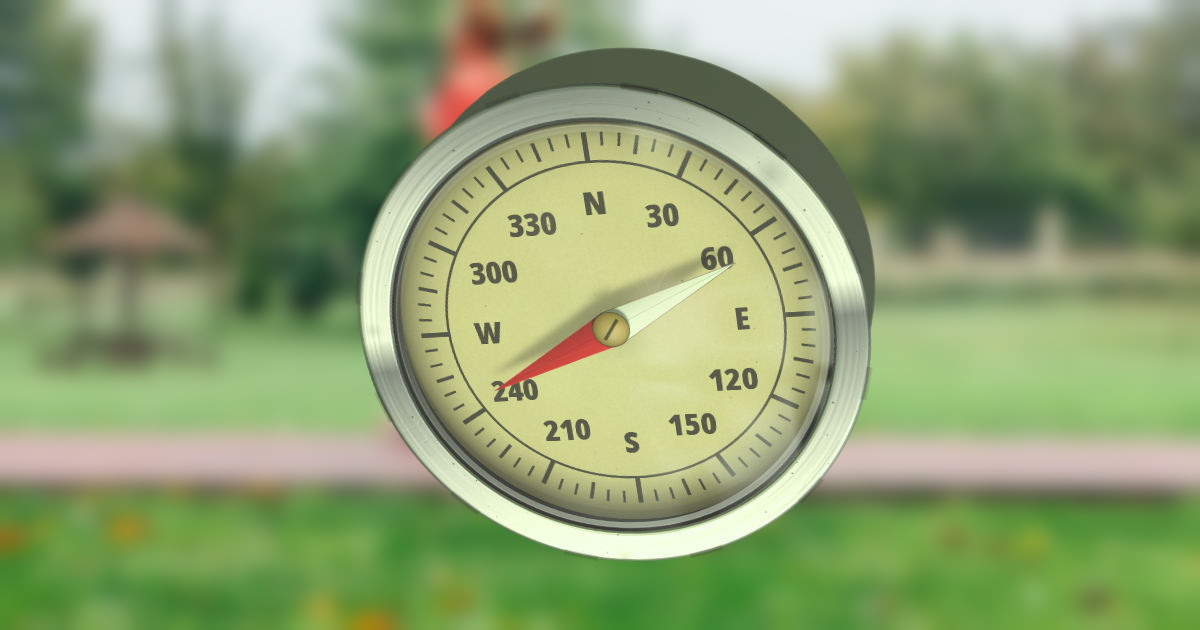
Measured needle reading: 245 °
